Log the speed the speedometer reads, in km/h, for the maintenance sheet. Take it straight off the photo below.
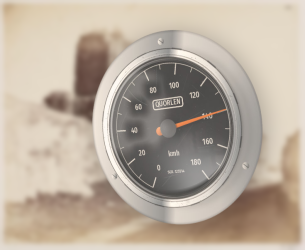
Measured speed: 140 km/h
